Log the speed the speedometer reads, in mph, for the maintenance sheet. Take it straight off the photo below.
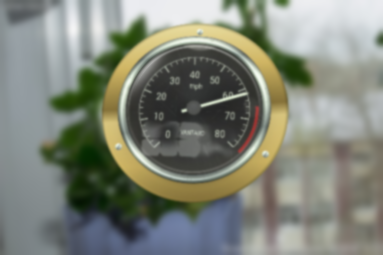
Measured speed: 62 mph
